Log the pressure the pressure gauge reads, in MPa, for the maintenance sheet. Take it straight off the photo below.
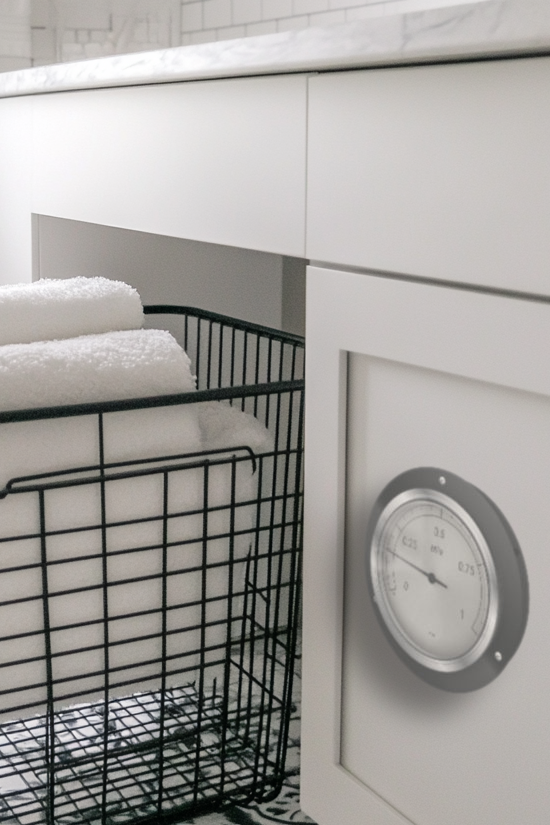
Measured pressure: 0.15 MPa
